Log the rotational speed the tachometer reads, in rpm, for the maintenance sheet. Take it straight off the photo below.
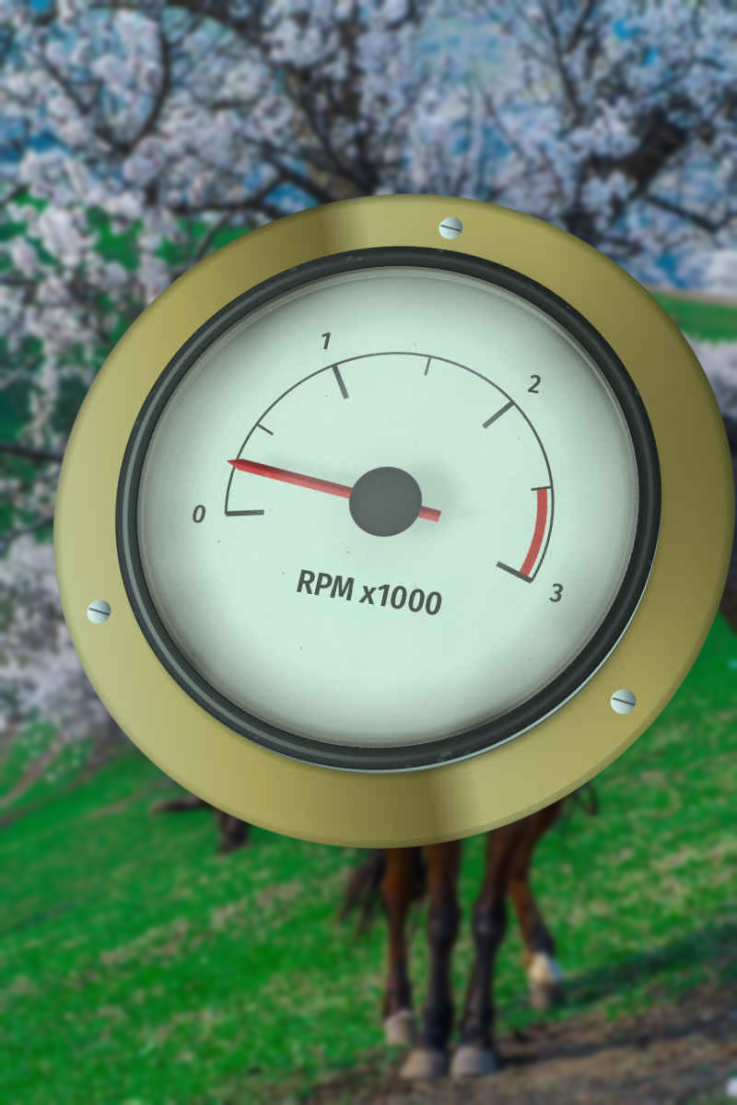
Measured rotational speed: 250 rpm
